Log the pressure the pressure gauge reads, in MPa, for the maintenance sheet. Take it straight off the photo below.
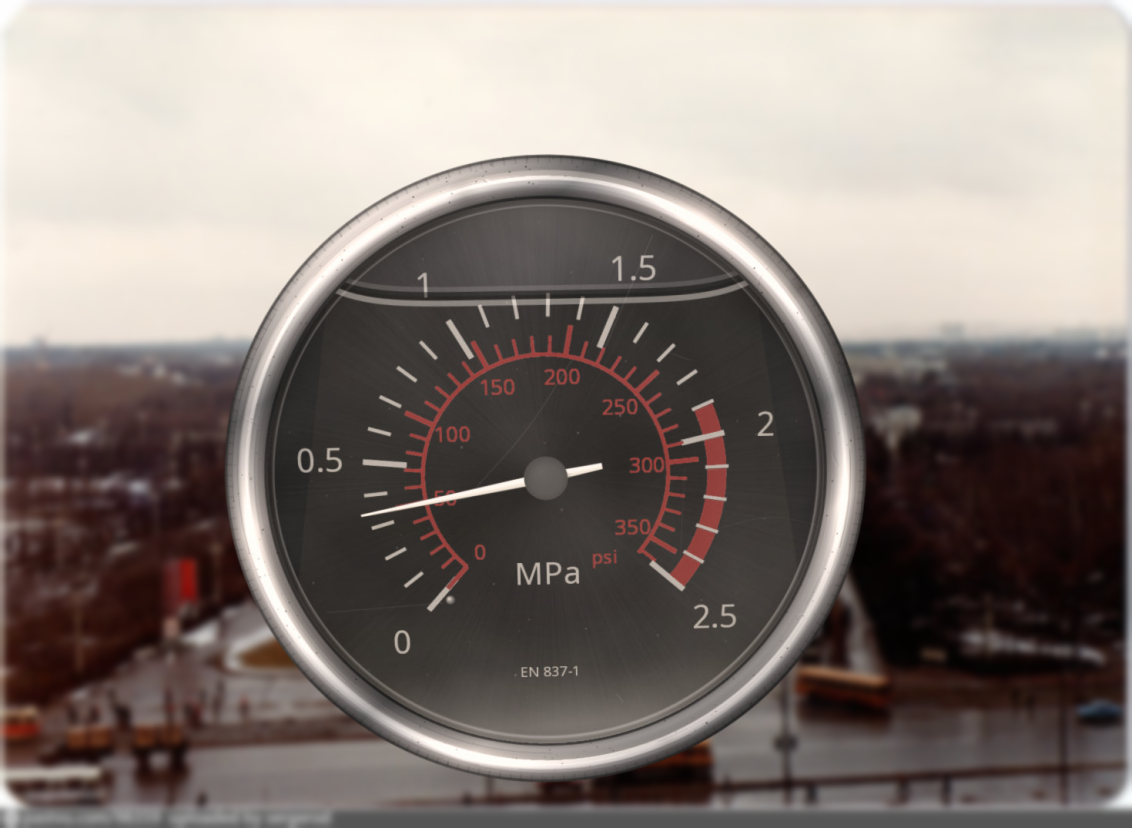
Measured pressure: 0.35 MPa
